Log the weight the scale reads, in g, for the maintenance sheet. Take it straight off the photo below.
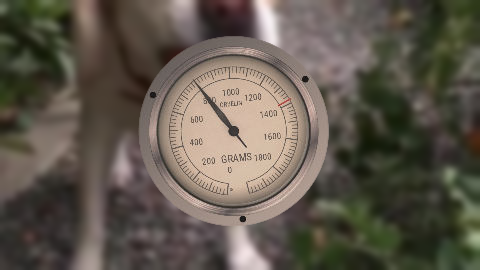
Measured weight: 800 g
